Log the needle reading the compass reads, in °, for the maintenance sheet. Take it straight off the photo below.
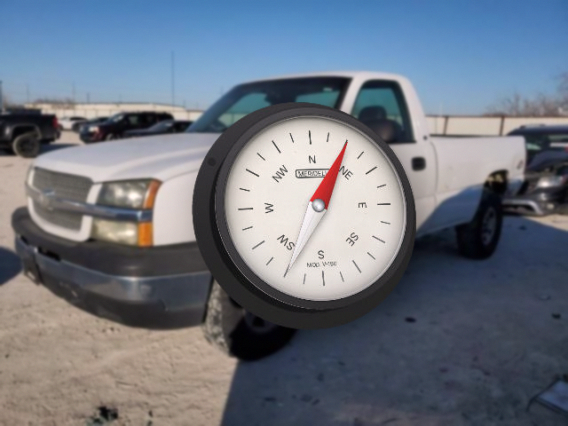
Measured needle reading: 30 °
